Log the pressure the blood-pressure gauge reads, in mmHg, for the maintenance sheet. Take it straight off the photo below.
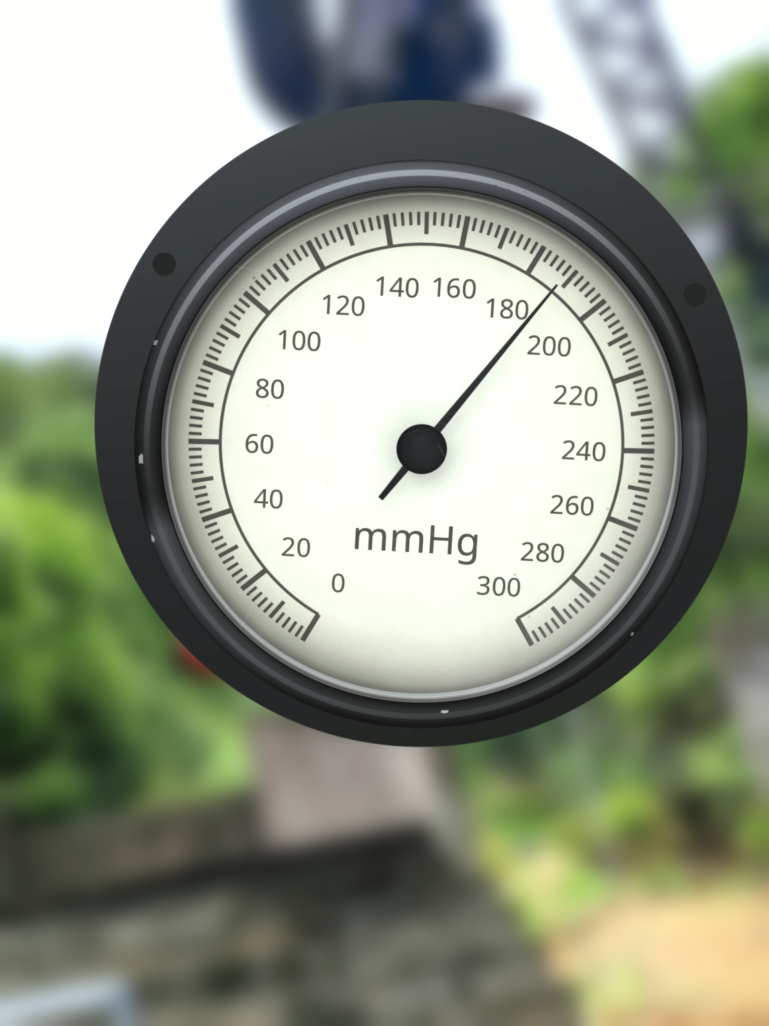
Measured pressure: 188 mmHg
